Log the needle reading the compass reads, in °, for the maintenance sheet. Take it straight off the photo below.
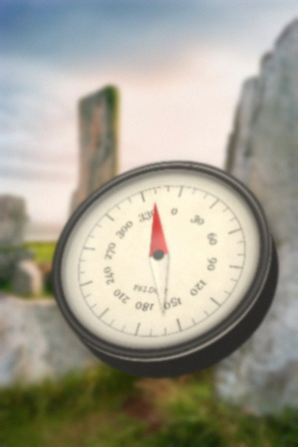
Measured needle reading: 340 °
